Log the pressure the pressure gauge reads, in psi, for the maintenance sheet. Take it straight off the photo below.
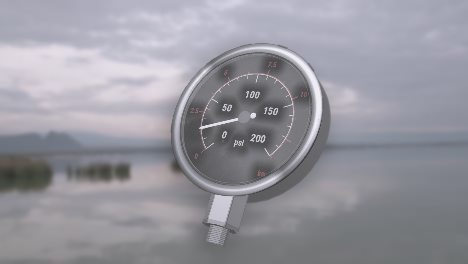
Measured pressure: 20 psi
